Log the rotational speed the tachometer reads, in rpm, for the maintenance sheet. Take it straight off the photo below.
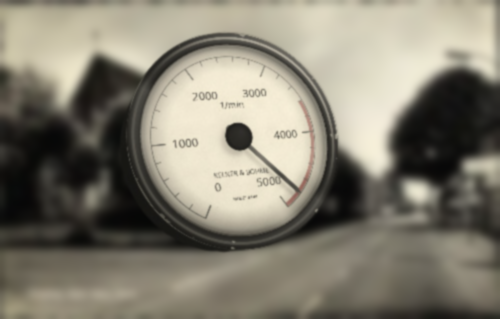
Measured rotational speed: 4800 rpm
